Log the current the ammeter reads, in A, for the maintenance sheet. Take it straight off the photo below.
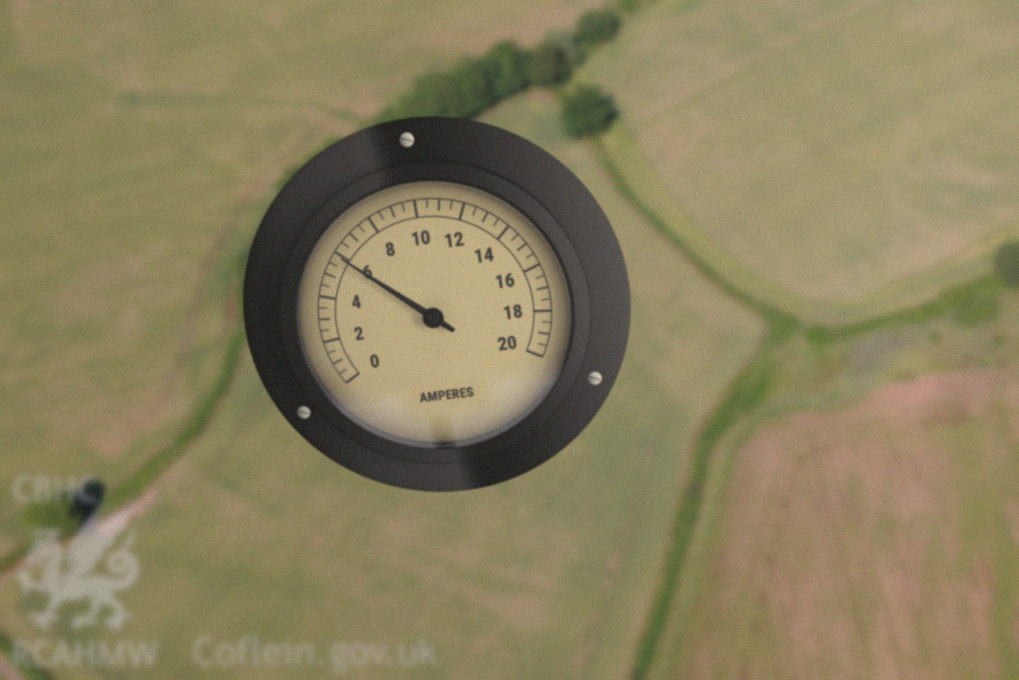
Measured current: 6 A
